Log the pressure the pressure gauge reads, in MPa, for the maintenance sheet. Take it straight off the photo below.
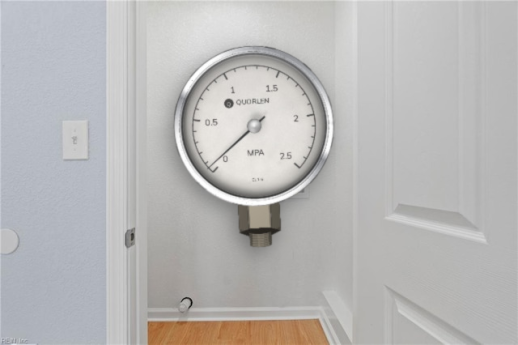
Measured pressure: 0.05 MPa
